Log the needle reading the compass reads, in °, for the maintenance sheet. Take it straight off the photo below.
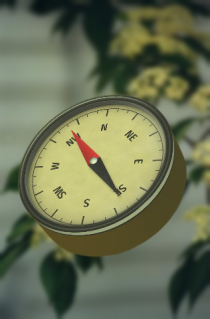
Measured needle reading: 320 °
